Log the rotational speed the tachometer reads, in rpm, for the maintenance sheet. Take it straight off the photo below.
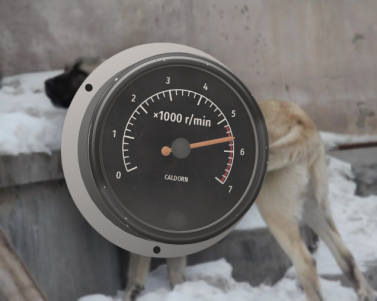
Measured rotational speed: 5600 rpm
